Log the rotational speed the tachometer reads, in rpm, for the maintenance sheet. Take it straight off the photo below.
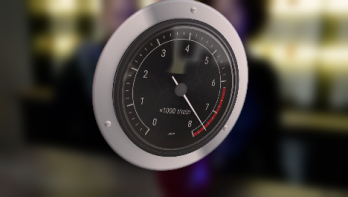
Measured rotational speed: 7600 rpm
